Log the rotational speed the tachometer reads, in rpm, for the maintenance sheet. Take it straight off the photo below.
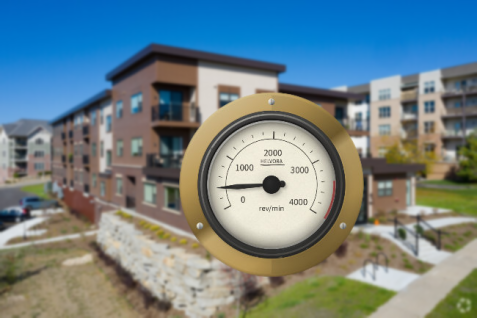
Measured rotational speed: 400 rpm
